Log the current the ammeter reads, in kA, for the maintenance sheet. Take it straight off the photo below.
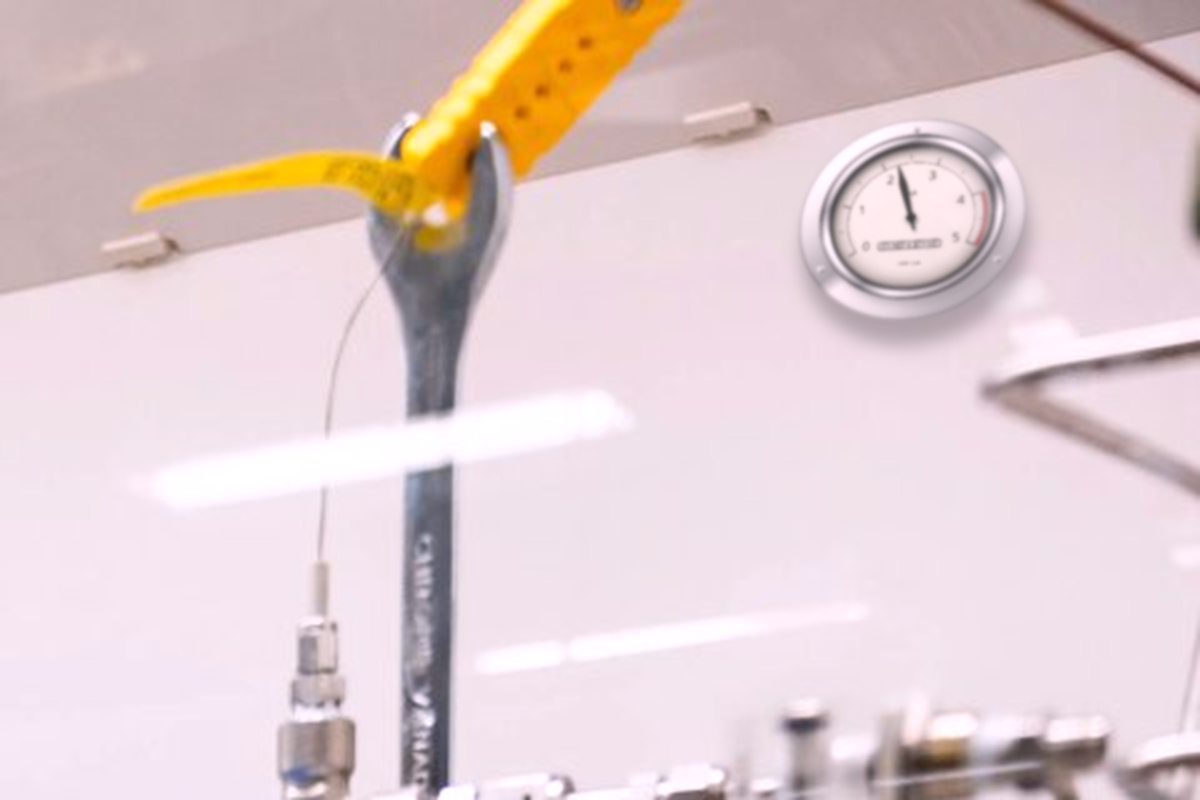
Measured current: 2.25 kA
